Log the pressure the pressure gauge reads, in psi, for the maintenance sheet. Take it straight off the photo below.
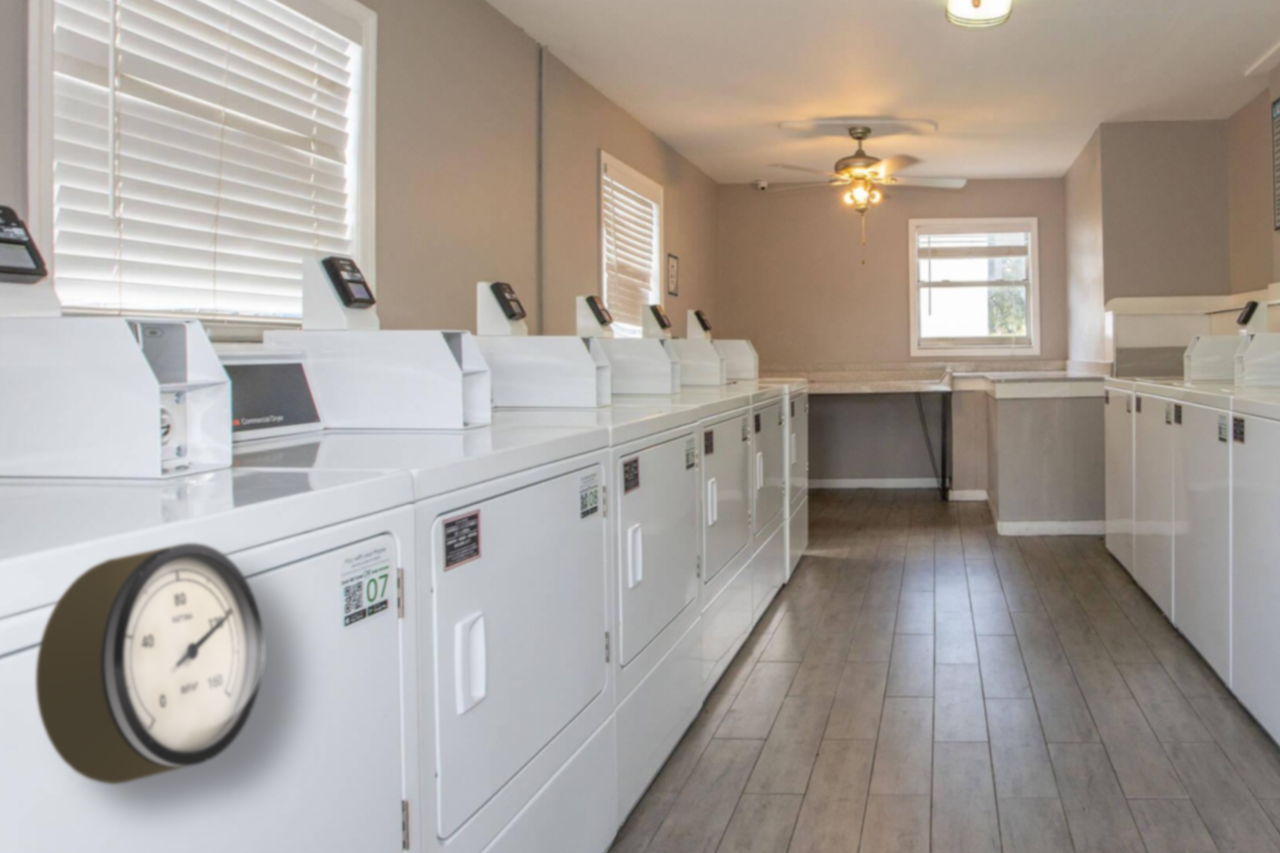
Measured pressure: 120 psi
